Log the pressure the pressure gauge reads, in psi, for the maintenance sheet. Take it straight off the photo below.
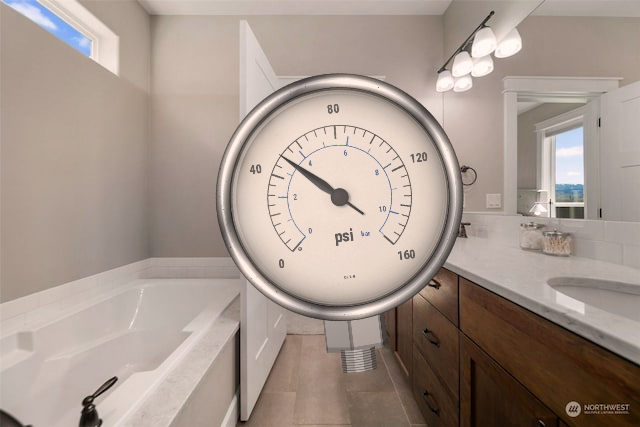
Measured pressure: 50 psi
